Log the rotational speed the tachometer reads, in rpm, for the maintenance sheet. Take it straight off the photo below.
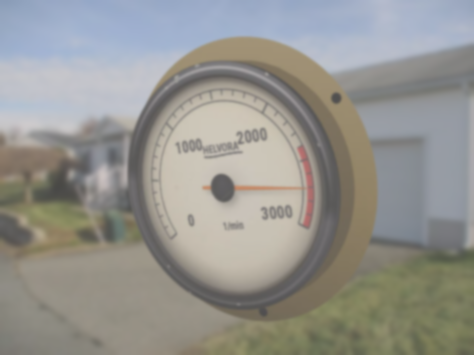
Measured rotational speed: 2700 rpm
